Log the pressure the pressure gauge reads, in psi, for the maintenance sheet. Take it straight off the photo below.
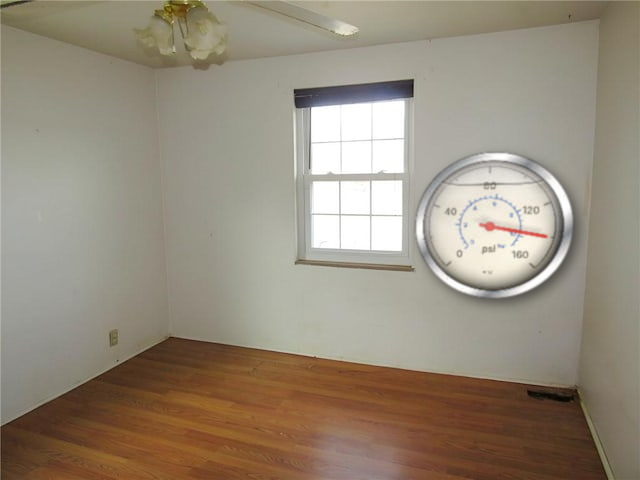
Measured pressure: 140 psi
